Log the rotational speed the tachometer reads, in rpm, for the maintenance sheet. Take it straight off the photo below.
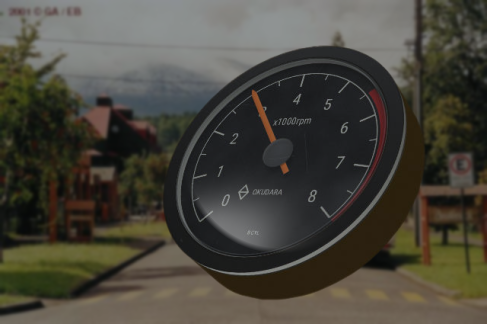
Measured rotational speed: 3000 rpm
